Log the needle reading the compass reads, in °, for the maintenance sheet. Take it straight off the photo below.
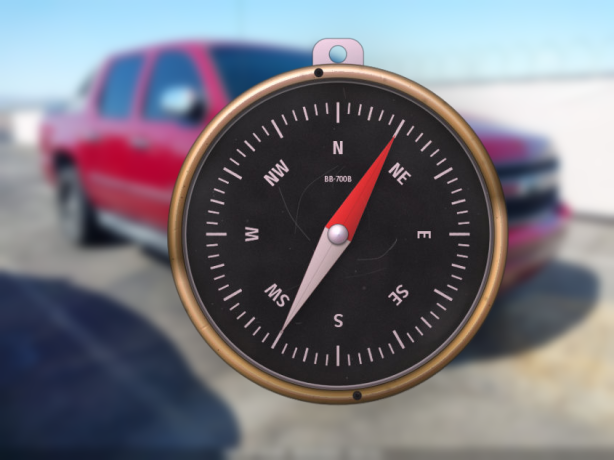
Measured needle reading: 30 °
